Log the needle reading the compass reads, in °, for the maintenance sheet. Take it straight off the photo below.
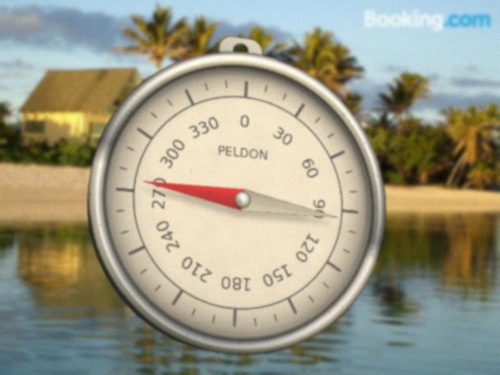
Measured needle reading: 275 °
